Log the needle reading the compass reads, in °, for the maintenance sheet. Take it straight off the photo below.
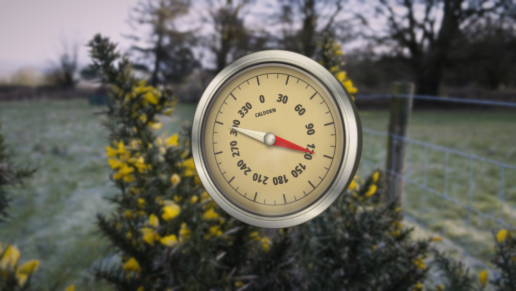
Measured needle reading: 120 °
